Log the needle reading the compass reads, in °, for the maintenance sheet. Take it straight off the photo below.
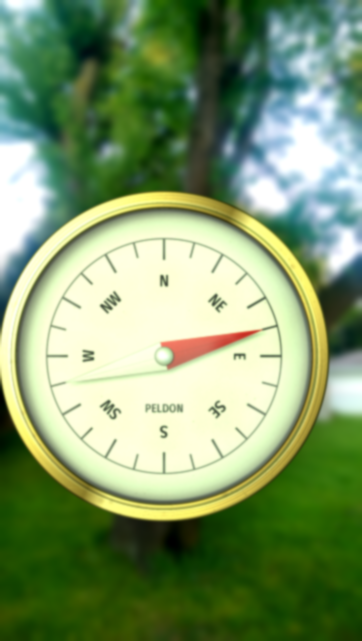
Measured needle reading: 75 °
